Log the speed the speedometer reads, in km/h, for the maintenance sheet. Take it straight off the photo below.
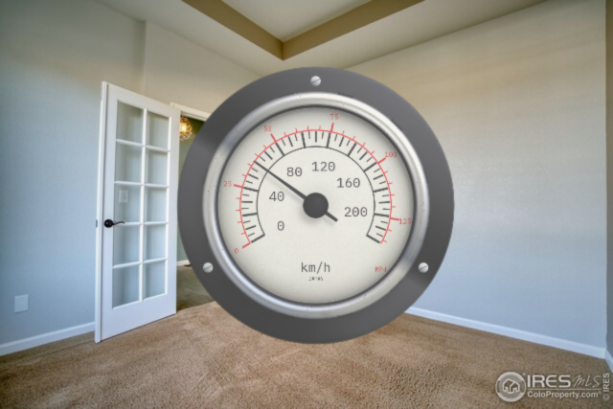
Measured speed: 60 km/h
